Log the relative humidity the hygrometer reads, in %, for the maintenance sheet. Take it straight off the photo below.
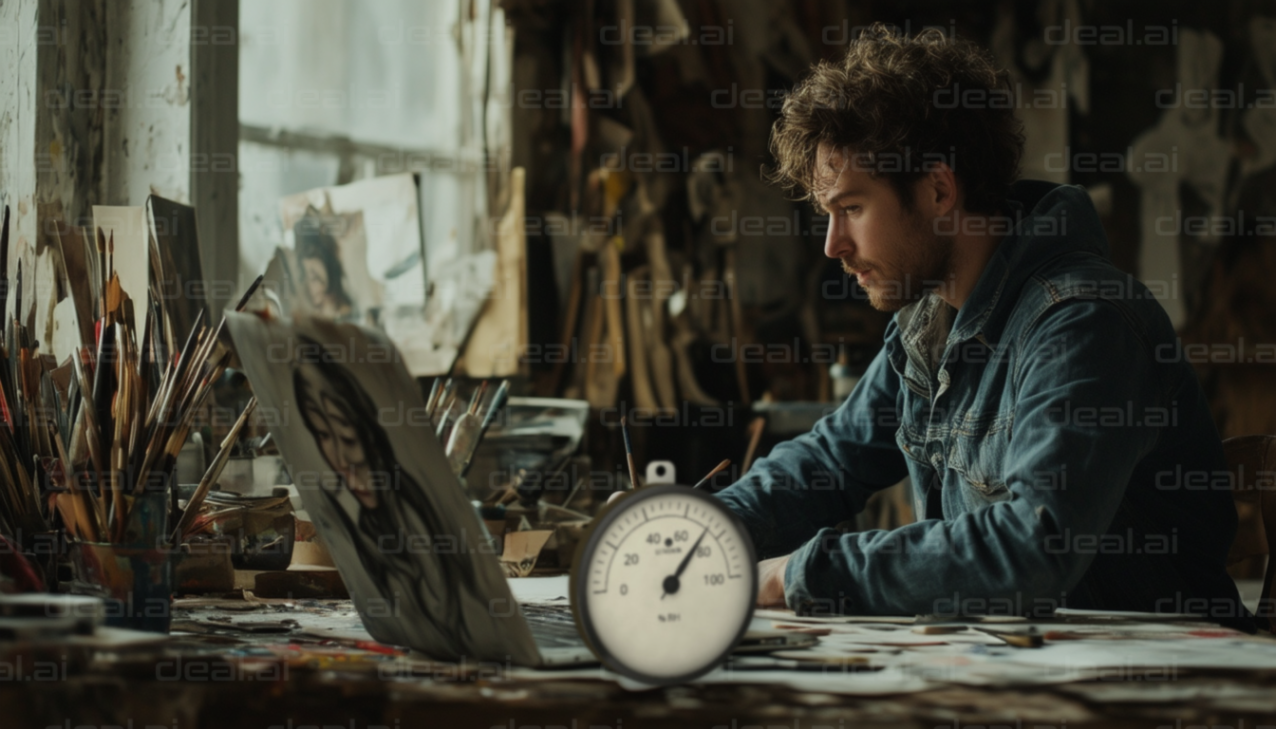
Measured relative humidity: 72 %
